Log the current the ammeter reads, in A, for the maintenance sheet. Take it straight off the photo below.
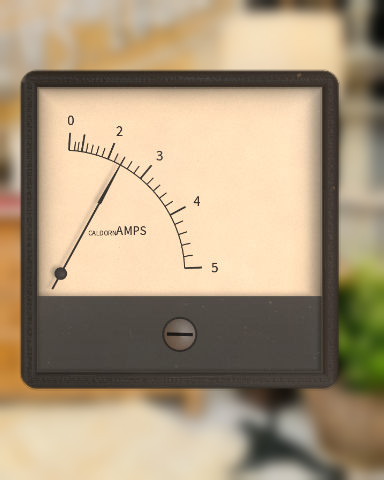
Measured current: 2.4 A
